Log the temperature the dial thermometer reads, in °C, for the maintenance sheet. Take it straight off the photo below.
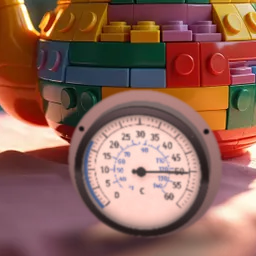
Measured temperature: 50 °C
